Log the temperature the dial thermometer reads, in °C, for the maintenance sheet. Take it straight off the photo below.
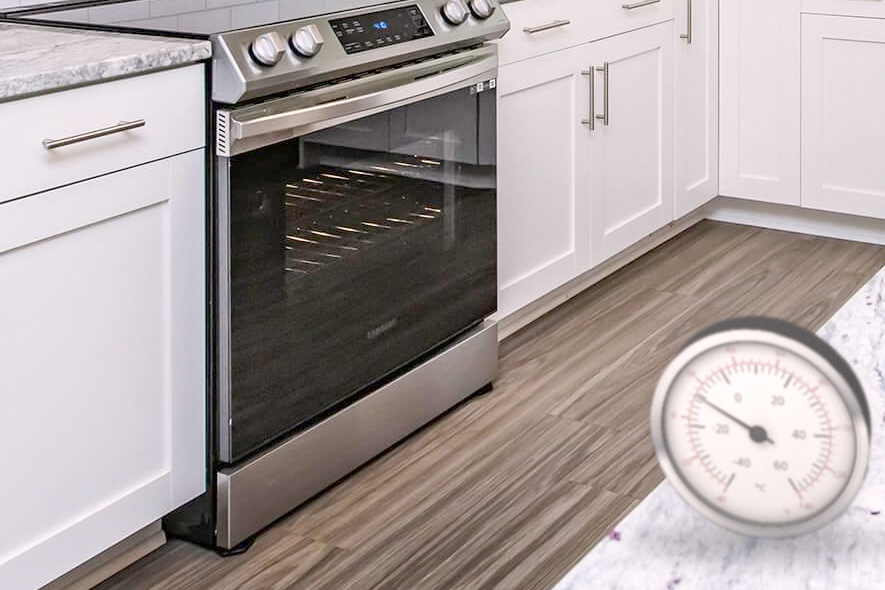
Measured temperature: -10 °C
